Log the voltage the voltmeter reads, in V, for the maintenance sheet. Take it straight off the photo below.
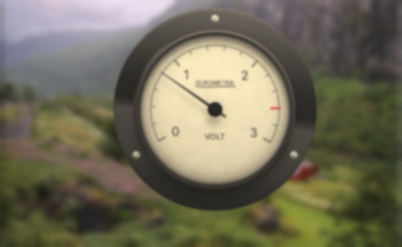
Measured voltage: 0.8 V
